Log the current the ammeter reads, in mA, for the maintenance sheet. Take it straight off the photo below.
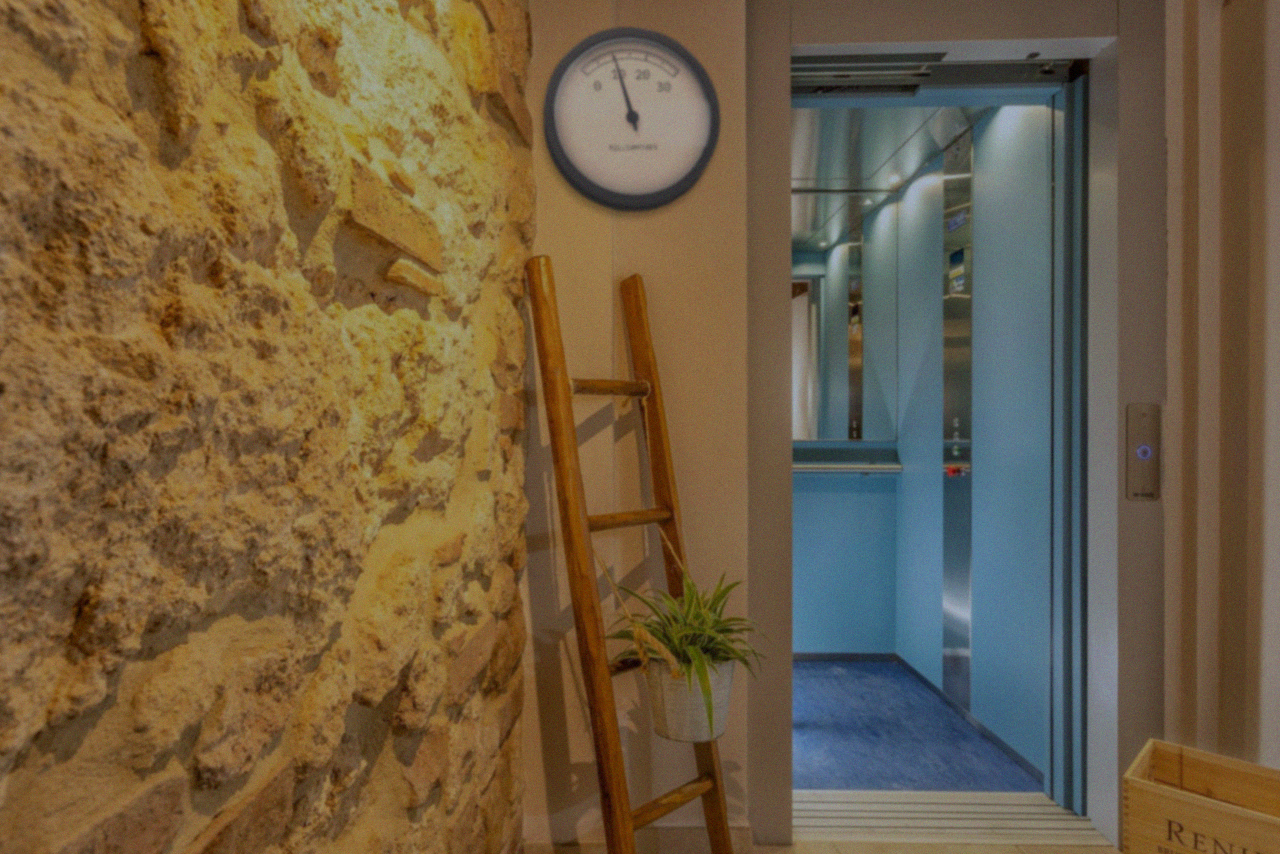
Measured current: 10 mA
